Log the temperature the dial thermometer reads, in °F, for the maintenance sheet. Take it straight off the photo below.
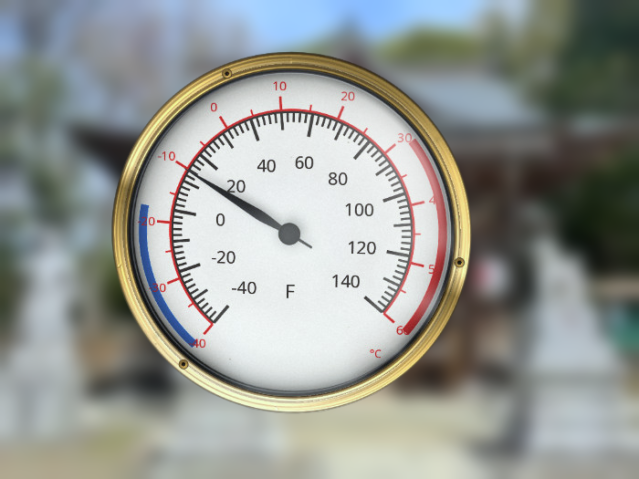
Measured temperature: 14 °F
